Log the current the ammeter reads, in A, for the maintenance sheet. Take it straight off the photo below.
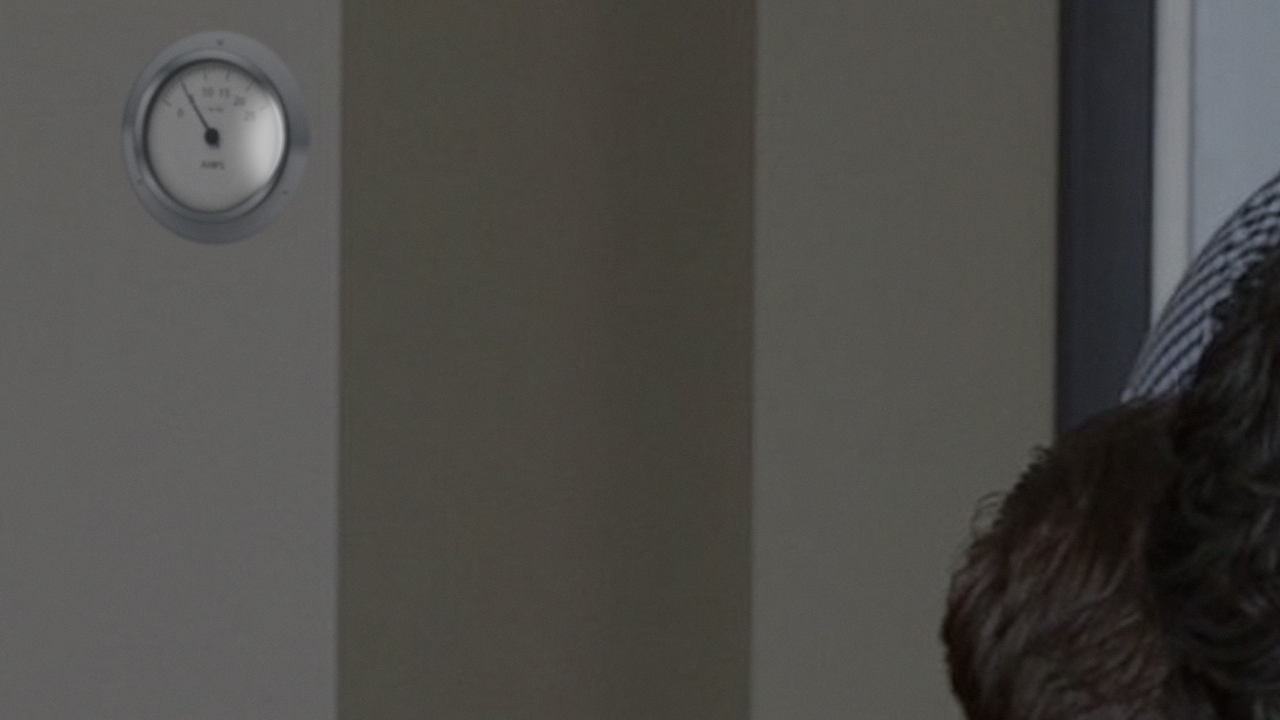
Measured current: 5 A
